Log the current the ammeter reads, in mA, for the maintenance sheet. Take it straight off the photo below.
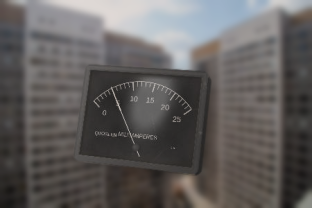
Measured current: 5 mA
